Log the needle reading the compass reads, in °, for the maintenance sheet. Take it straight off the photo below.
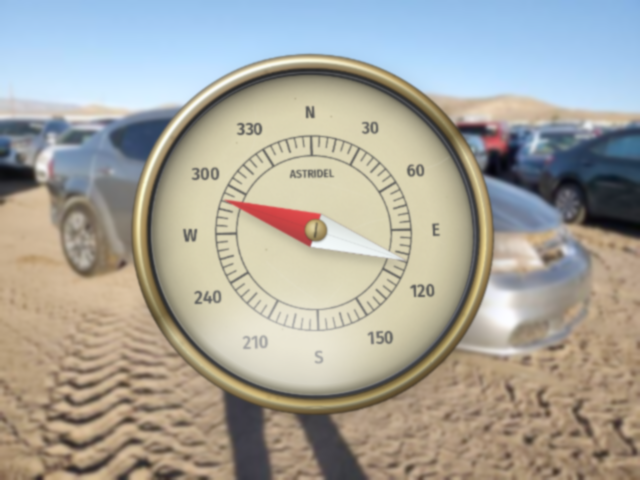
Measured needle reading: 290 °
